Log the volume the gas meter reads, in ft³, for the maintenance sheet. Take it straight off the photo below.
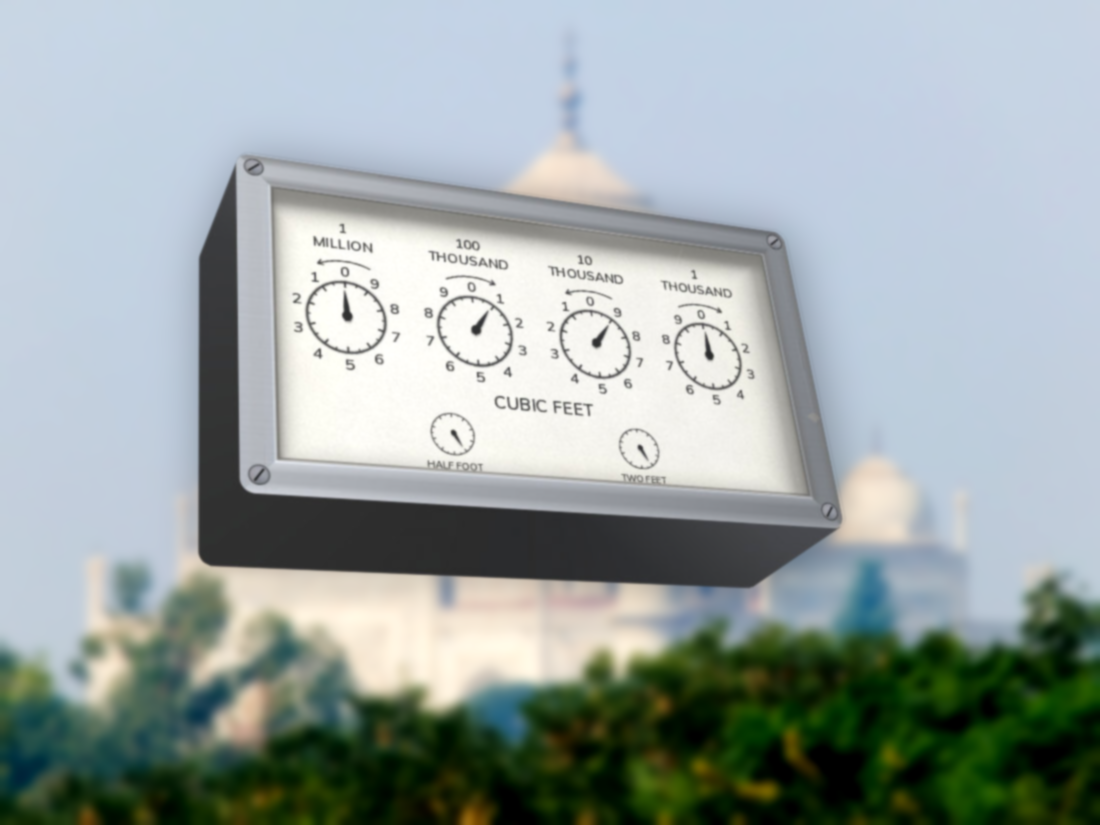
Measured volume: 9000 ft³
